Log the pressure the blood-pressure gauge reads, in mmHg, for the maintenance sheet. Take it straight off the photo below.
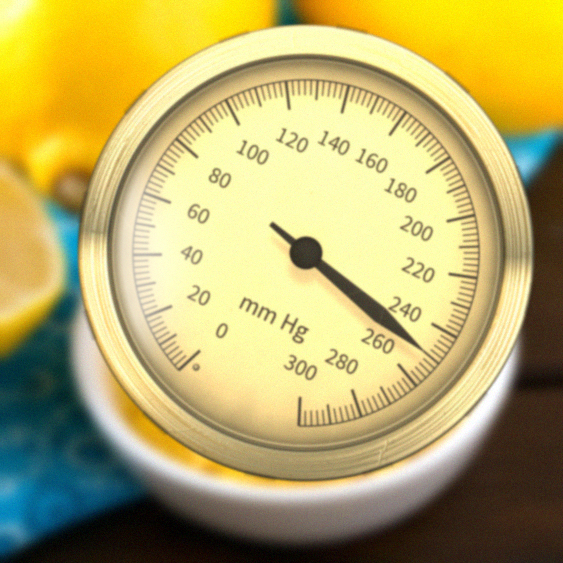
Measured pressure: 250 mmHg
